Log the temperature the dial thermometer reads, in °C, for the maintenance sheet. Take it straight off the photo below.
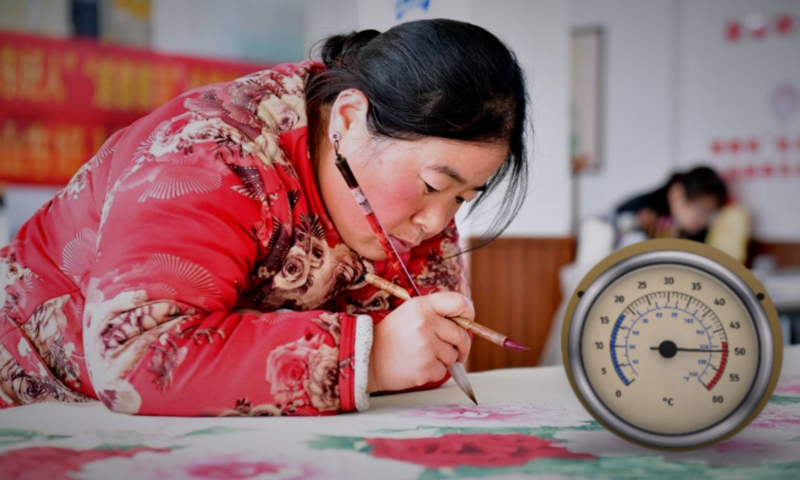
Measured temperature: 50 °C
